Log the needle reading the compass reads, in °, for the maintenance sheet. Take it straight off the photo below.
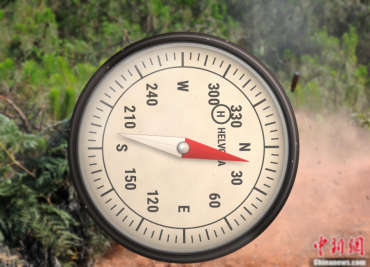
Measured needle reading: 12.5 °
